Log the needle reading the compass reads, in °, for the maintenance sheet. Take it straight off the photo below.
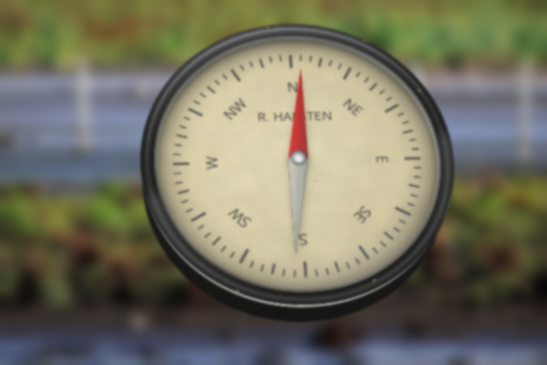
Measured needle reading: 5 °
